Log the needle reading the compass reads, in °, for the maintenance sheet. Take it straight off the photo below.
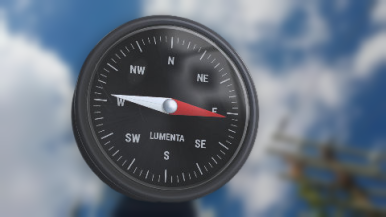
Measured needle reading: 95 °
